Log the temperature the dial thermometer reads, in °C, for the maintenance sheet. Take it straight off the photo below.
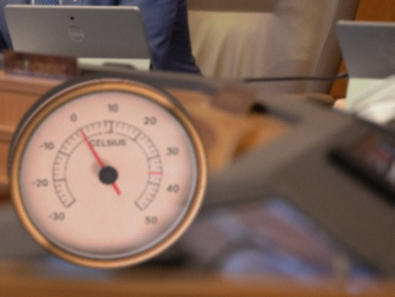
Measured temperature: 0 °C
